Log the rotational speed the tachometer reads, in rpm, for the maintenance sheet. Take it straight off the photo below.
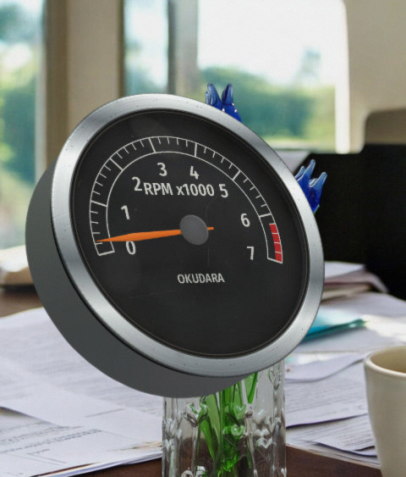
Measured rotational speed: 200 rpm
